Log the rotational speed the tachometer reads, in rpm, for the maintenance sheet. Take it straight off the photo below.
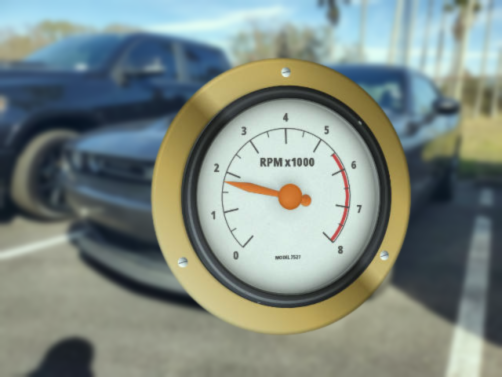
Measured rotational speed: 1750 rpm
